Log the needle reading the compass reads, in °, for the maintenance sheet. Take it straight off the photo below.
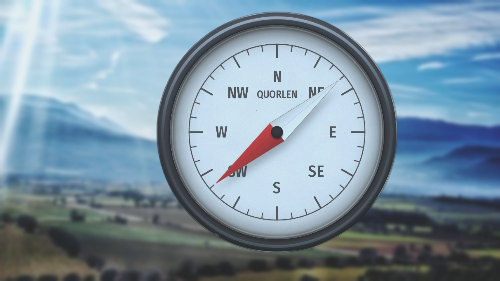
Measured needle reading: 230 °
